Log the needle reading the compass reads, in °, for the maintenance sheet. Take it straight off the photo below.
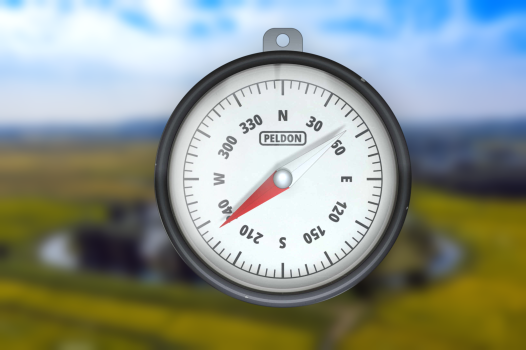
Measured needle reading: 232.5 °
